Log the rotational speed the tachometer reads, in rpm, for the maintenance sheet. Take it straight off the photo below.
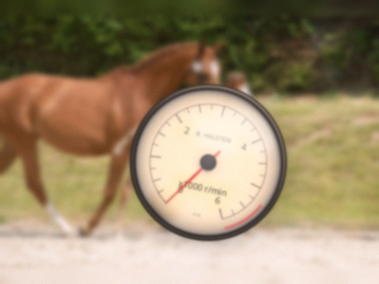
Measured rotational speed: 0 rpm
